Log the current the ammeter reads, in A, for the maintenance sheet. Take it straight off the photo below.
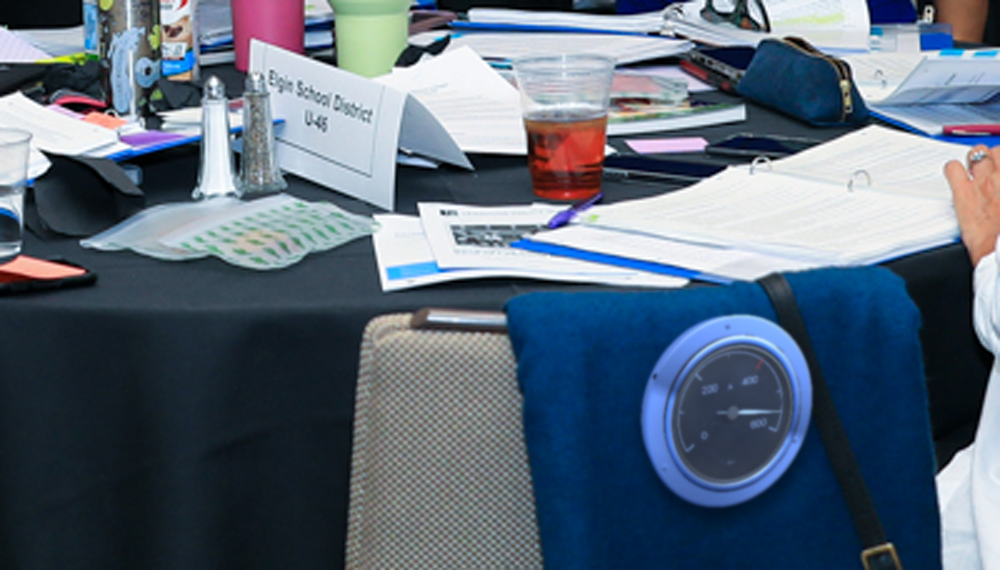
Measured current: 550 A
